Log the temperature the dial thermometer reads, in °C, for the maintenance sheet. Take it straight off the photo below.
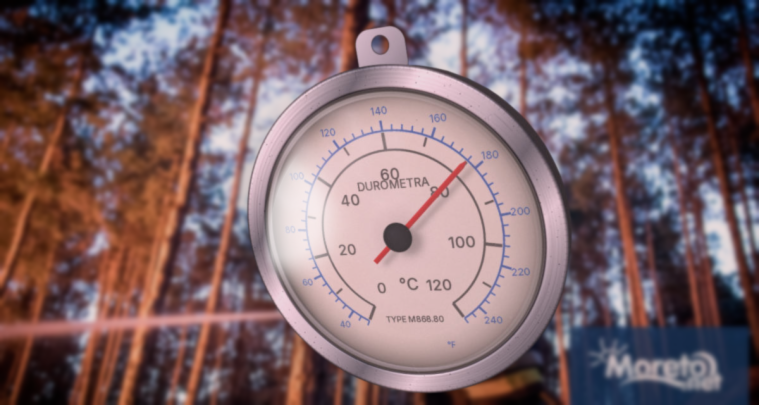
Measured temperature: 80 °C
